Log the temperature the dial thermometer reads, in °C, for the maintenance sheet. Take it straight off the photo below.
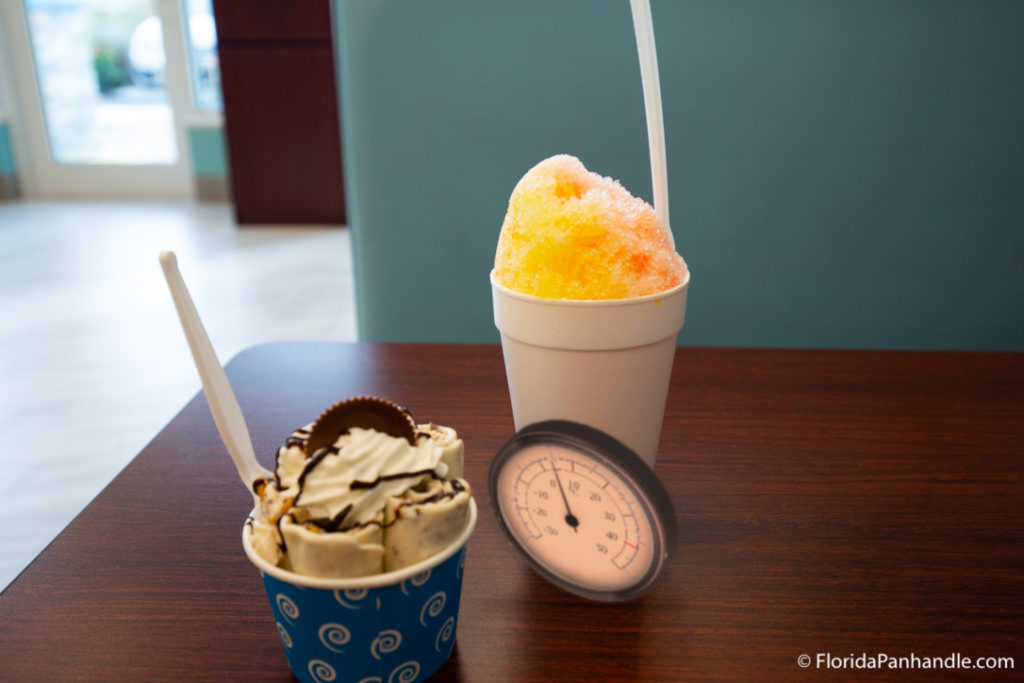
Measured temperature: 5 °C
